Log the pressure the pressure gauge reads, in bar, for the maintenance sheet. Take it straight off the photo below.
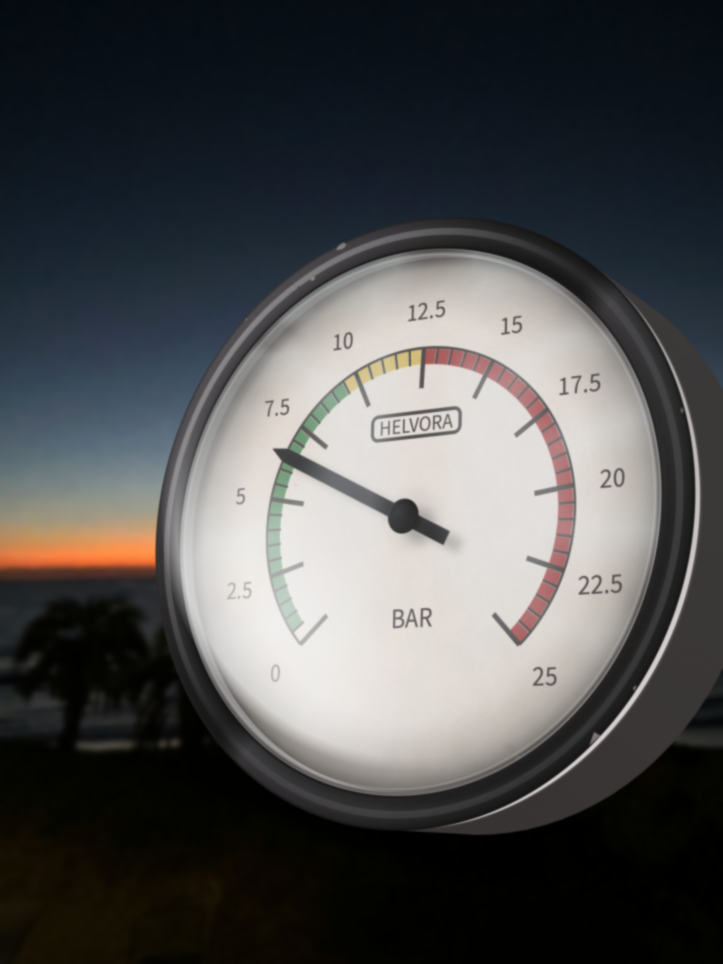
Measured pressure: 6.5 bar
